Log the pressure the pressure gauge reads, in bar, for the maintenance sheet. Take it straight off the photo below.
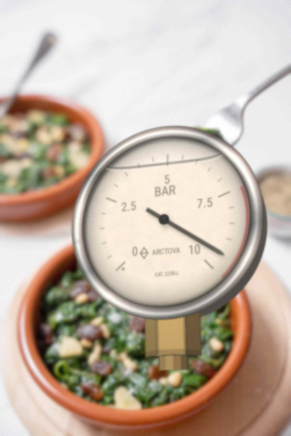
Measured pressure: 9.5 bar
